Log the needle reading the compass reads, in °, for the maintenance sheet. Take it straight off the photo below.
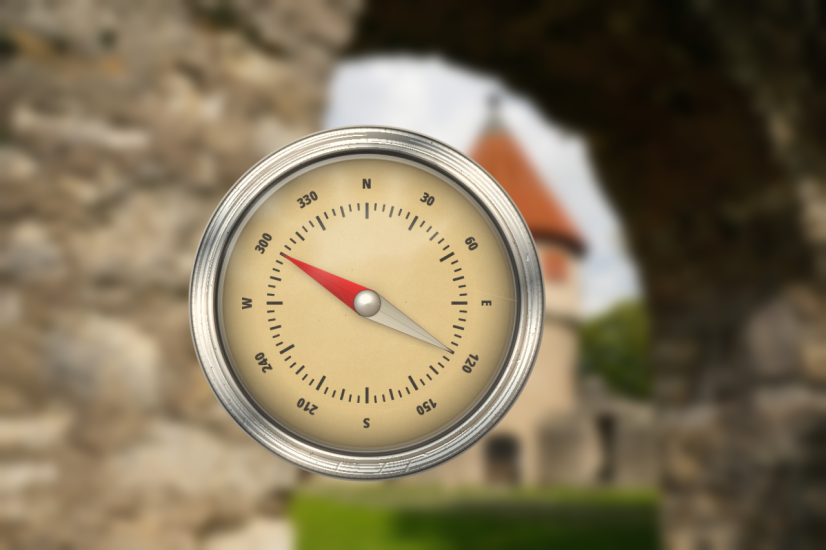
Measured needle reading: 300 °
